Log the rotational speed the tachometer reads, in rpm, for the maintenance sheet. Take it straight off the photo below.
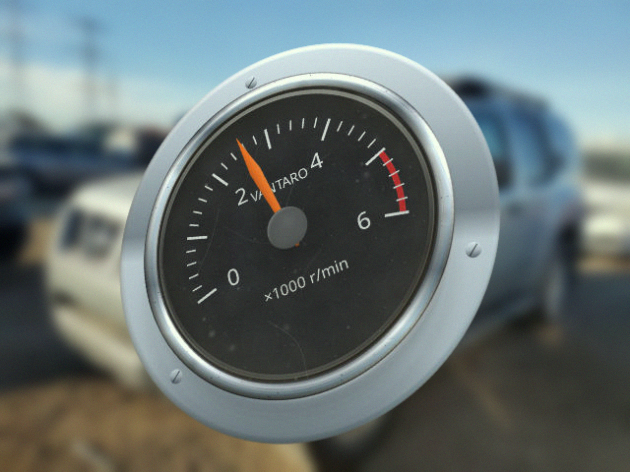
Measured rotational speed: 2600 rpm
